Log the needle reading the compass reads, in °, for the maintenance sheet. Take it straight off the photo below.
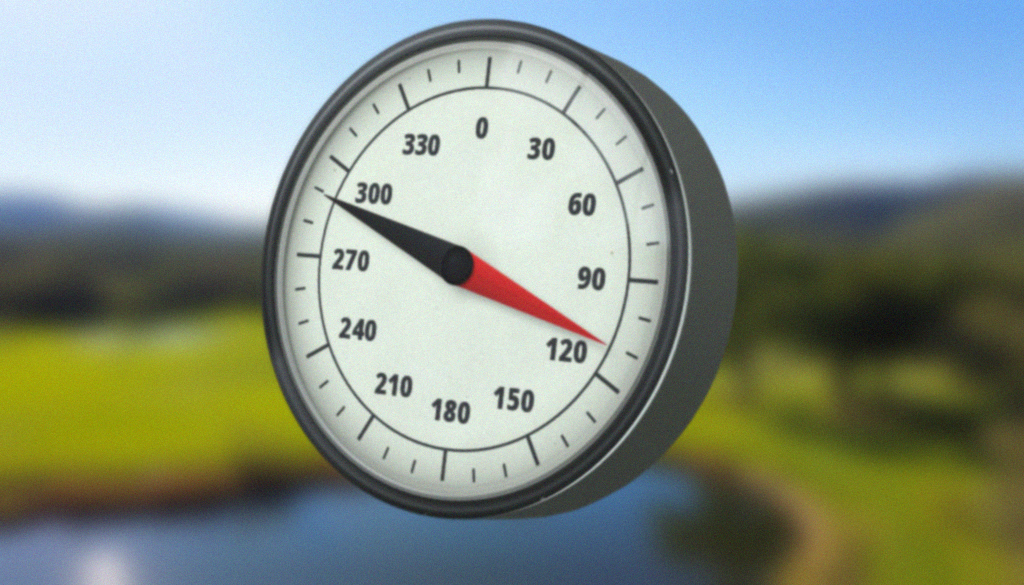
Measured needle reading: 110 °
